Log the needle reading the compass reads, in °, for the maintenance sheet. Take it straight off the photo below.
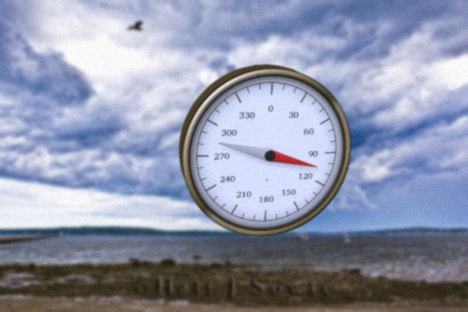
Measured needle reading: 105 °
